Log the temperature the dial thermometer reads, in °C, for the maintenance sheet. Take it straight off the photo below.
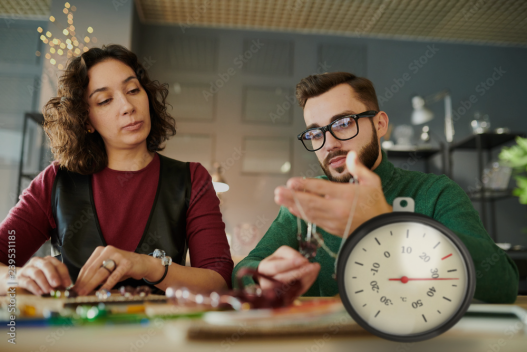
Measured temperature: 32.5 °C
